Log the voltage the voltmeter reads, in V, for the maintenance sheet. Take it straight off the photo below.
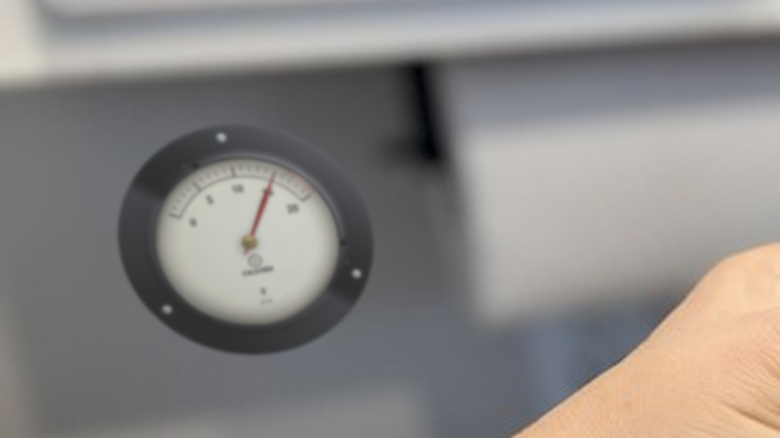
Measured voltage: 15 V
